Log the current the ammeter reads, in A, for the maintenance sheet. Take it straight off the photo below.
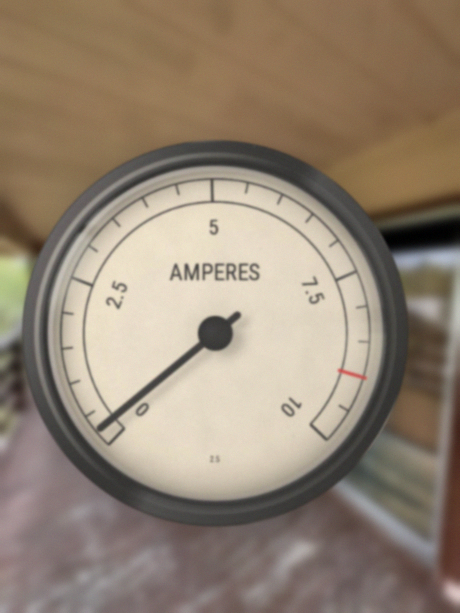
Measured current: 0.25 A
